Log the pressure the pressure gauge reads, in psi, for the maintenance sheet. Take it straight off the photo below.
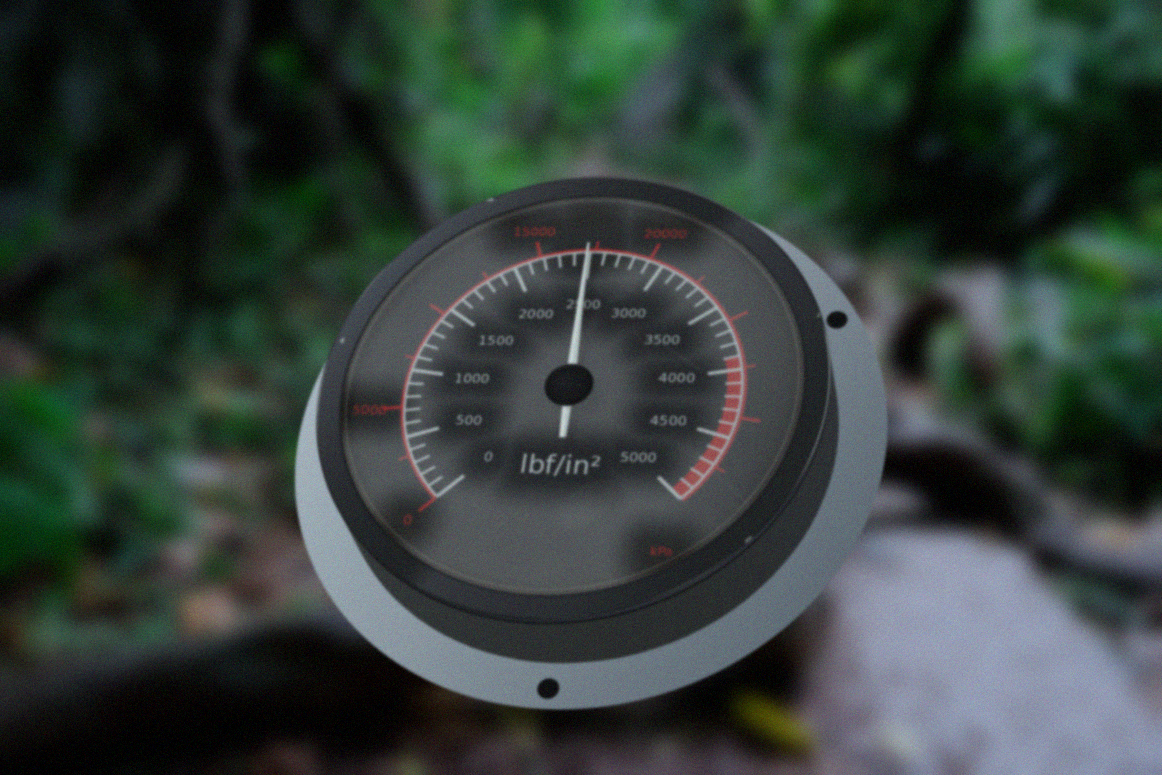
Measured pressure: 2500 psi
